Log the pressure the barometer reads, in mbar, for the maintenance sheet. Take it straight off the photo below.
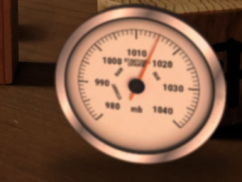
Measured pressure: 1015 mbar
